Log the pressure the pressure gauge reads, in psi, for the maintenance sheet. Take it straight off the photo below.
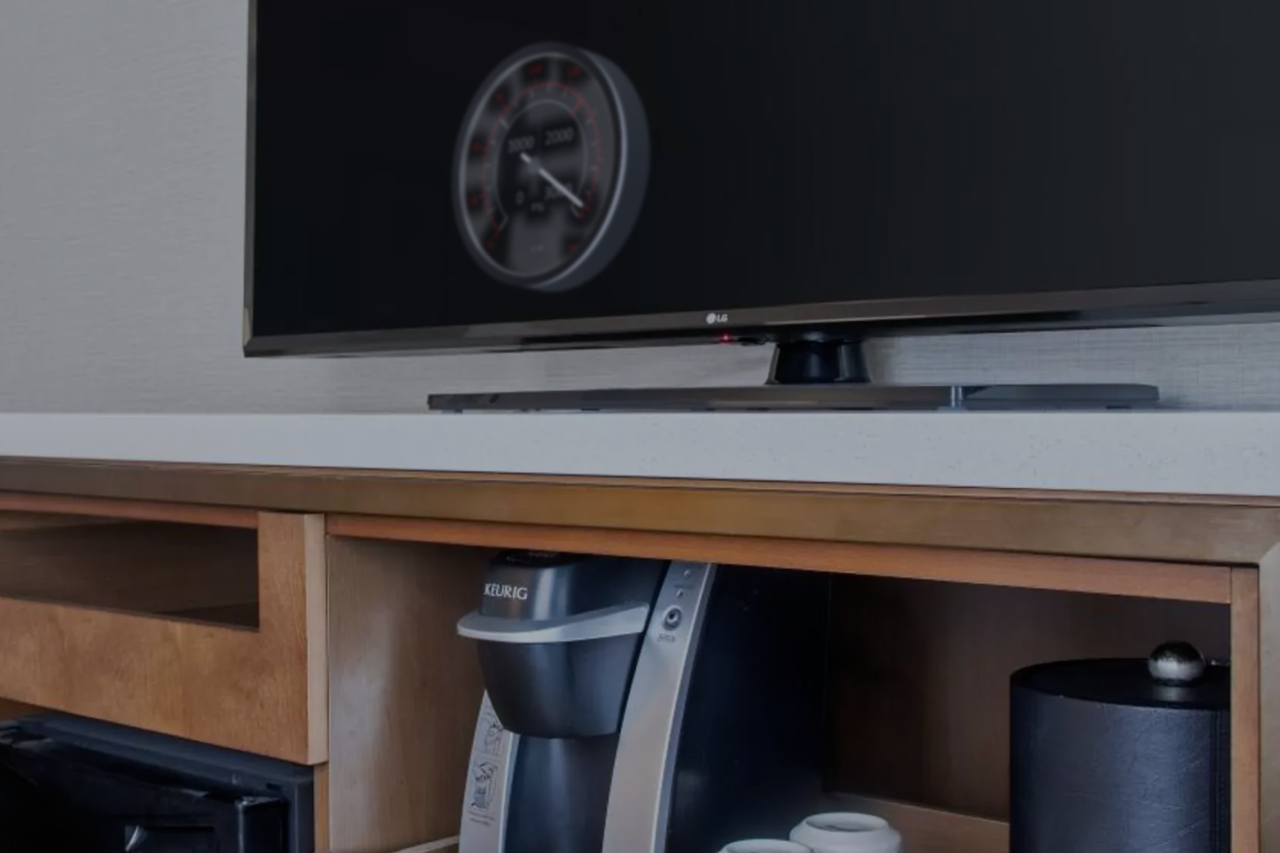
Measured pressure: 2900 psi
